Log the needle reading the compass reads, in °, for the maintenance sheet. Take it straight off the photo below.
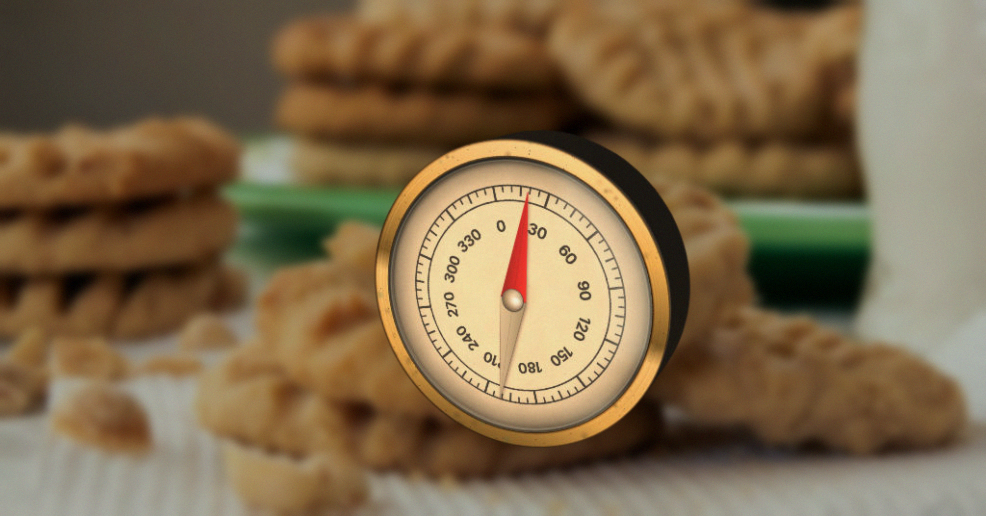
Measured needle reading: 20 °
